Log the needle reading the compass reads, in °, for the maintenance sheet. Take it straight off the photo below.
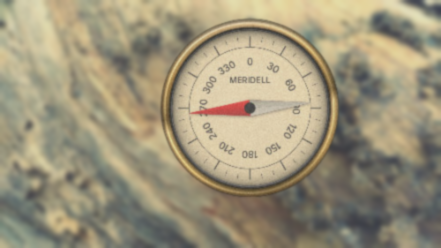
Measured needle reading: 265 °
